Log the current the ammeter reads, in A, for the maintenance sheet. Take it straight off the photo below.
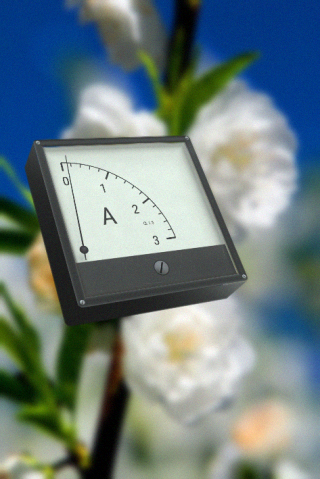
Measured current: 0.1 A
